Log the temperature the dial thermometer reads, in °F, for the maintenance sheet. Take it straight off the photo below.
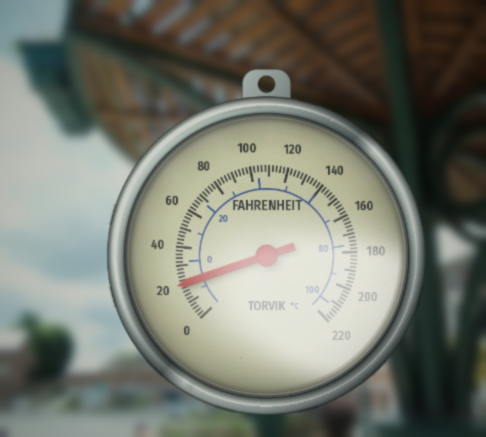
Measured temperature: 20 °F
